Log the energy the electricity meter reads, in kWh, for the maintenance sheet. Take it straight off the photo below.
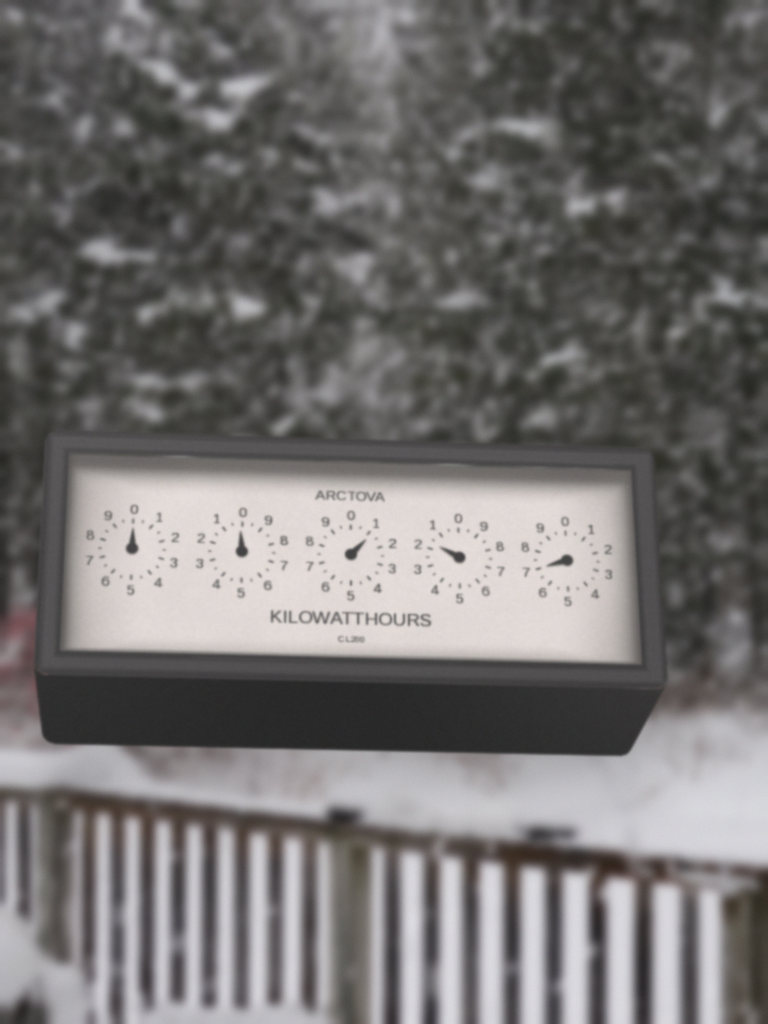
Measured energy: 117 kWh
